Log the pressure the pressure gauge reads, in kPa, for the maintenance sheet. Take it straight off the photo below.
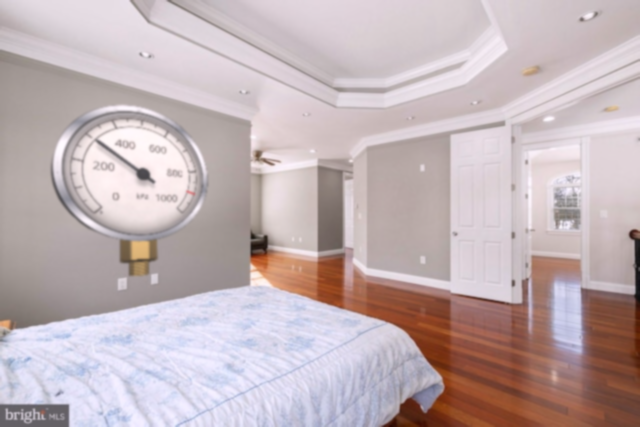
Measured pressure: 300 kPa
